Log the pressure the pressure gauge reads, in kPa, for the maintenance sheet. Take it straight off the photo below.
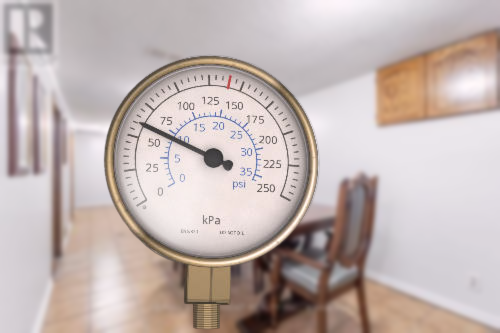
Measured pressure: 60 kPa
